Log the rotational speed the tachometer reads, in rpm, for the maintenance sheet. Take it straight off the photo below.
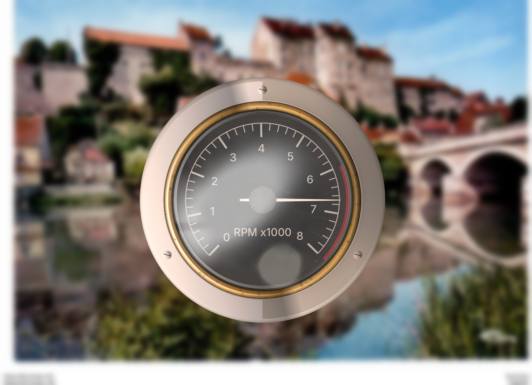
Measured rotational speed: 6700 rpm
